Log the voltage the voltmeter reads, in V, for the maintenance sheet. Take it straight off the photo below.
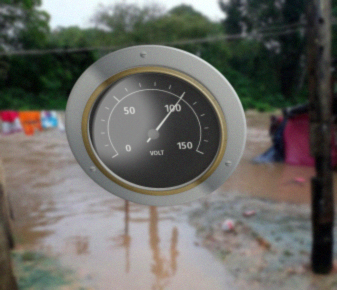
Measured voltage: 100 V
